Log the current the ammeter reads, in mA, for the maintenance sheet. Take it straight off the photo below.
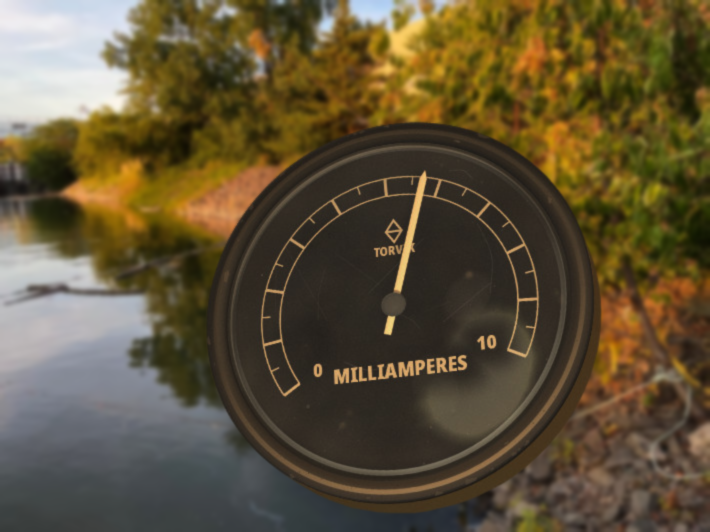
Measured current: 5.75 mA
